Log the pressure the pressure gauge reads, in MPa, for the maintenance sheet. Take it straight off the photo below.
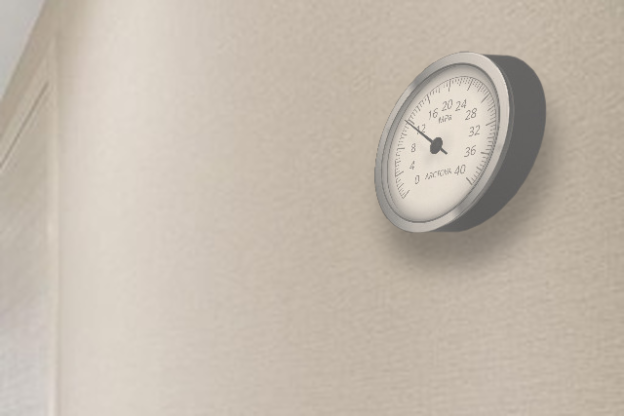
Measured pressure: 12 MPa
